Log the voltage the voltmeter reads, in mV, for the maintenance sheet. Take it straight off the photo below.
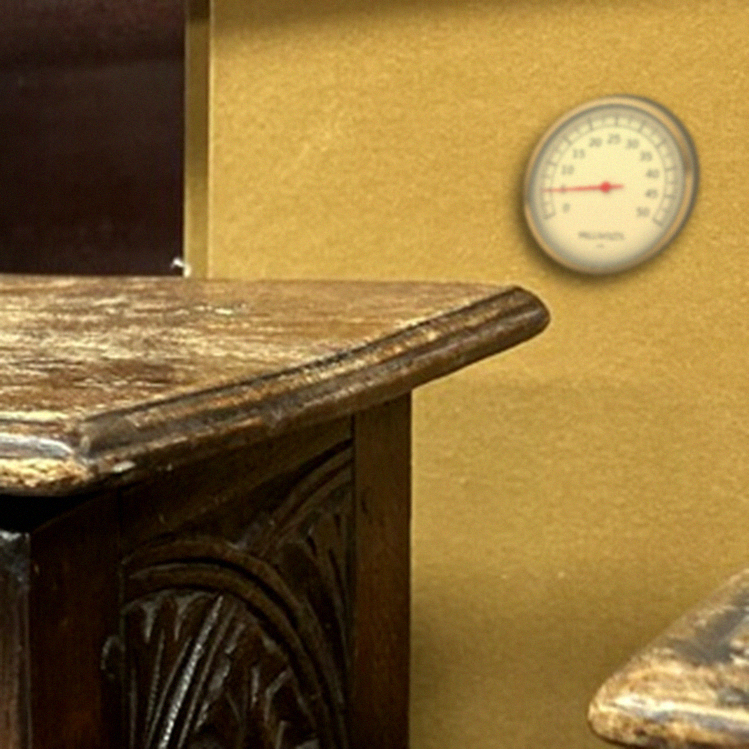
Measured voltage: 5 mV
